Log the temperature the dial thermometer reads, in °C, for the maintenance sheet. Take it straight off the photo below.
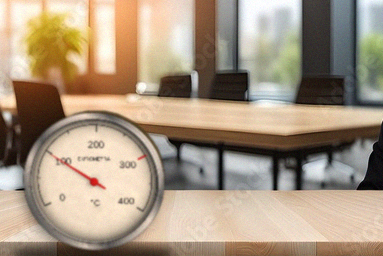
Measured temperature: 100 °C
